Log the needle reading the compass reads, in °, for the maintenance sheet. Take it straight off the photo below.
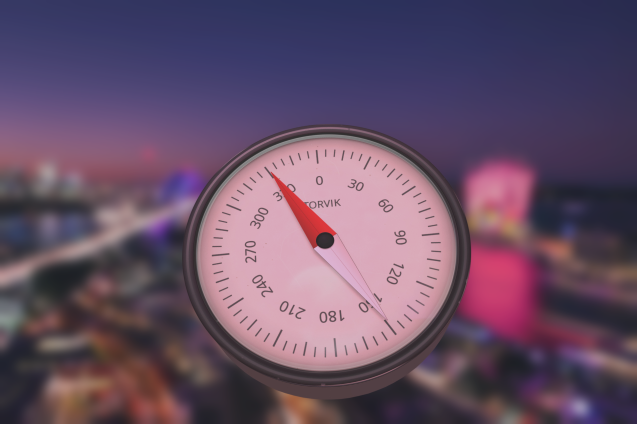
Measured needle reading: 330 °
